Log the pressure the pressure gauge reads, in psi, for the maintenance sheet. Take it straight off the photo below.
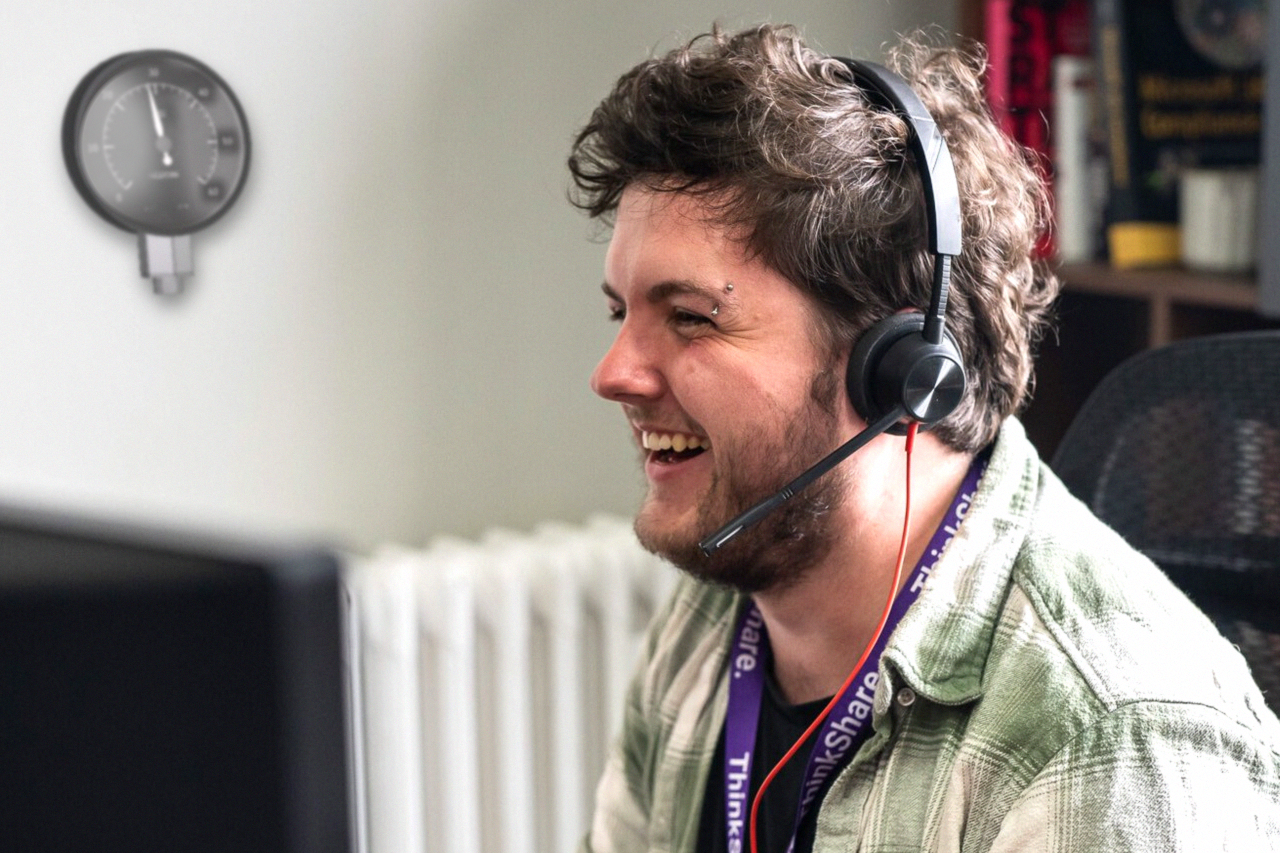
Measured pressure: 28 psi
